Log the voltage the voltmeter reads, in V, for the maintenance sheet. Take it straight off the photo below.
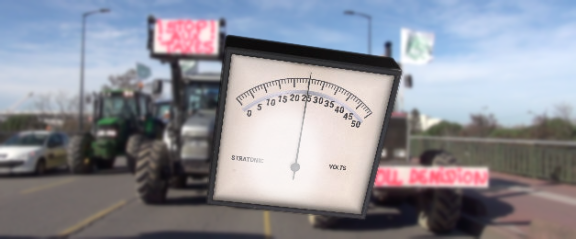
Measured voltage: 25 V
